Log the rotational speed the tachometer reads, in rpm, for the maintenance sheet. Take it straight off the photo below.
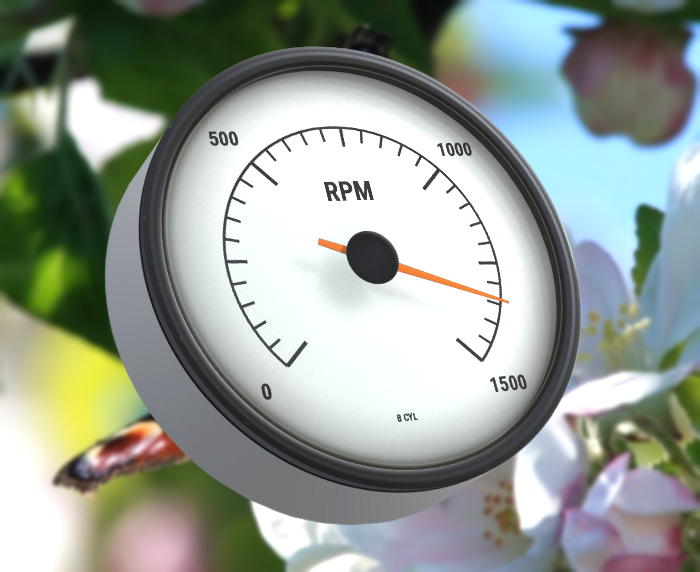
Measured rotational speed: 1350 rpm
